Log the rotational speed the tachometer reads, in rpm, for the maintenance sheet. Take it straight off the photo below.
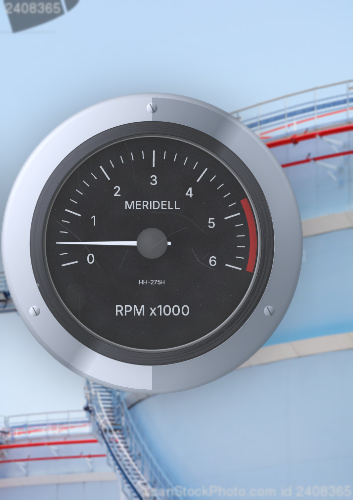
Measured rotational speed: 400 rpm
